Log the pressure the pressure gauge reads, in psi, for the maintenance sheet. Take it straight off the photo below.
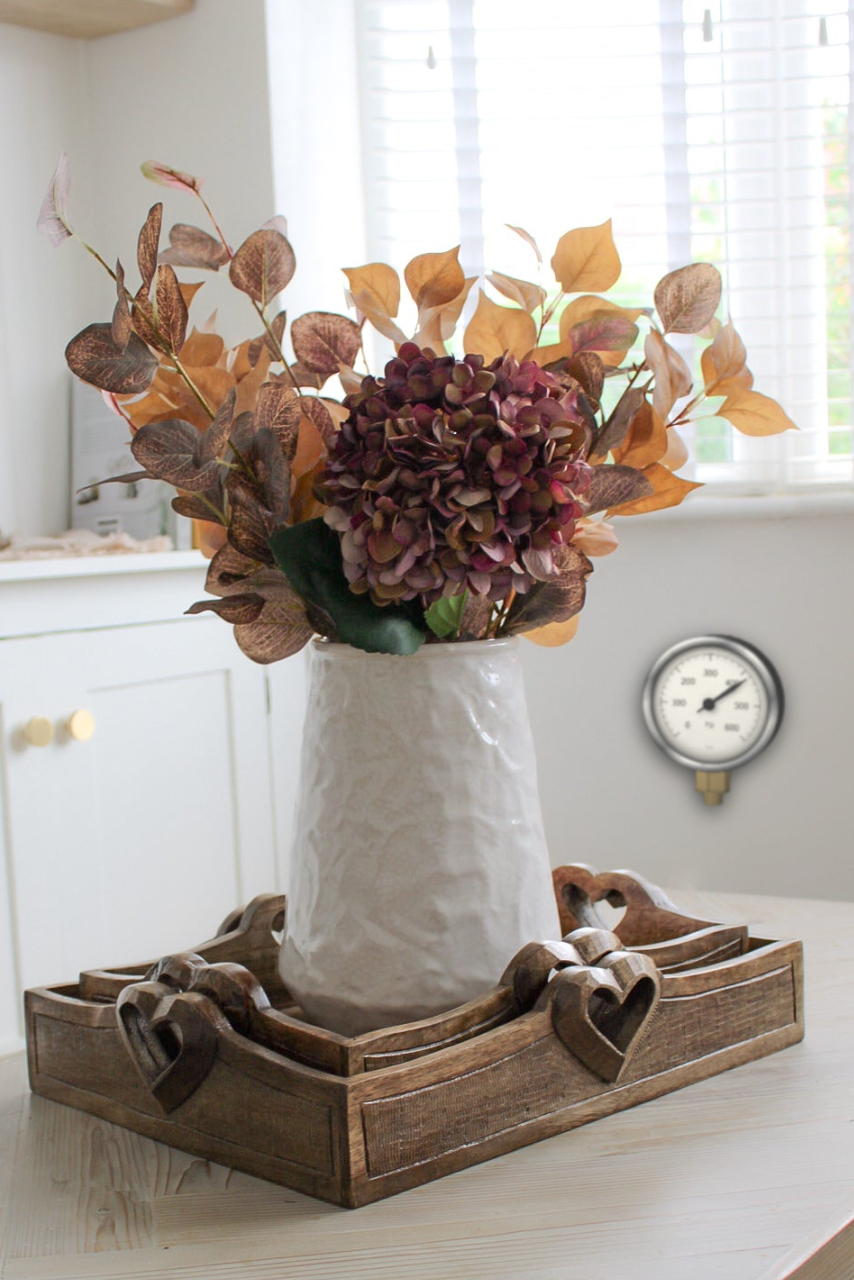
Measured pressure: 420 psi
